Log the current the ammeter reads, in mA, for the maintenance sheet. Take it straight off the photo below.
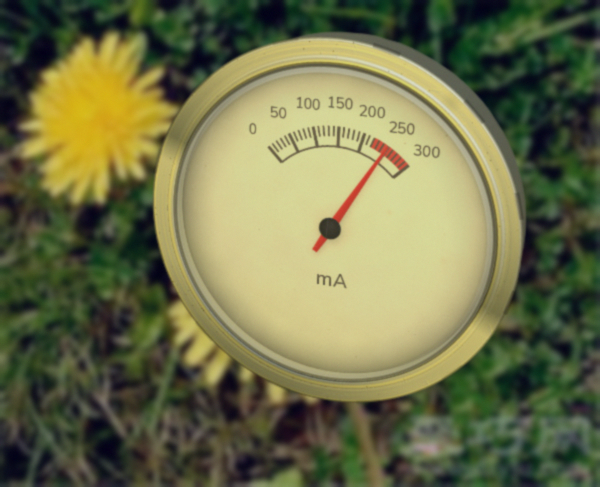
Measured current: 250 mA
